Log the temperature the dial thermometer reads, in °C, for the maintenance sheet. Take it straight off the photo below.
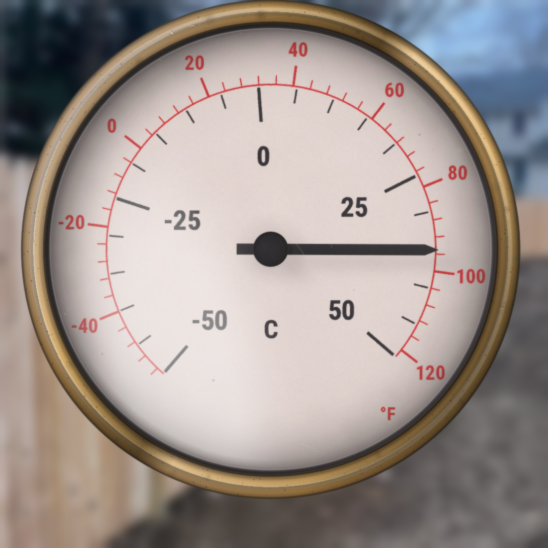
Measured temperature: 35 °C
